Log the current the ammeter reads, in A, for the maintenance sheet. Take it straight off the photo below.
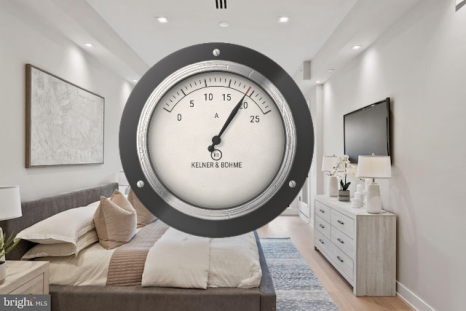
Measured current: 19 A
